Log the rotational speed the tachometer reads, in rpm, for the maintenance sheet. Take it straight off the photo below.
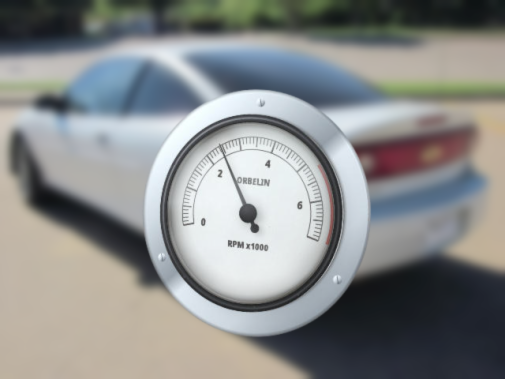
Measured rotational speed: 2500 rpm
